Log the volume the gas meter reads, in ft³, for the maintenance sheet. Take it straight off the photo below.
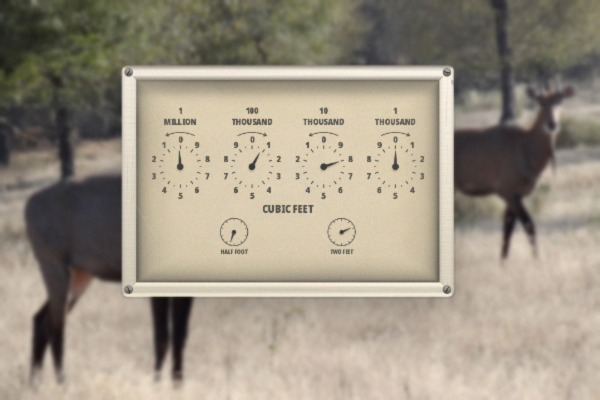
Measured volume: 8000 ft³
